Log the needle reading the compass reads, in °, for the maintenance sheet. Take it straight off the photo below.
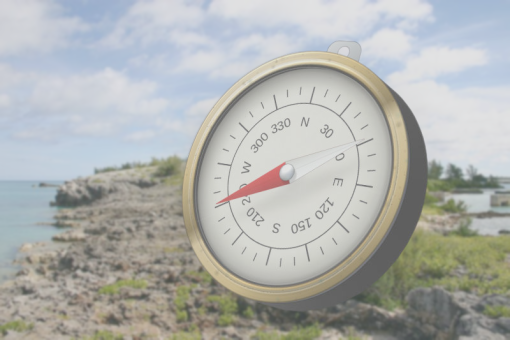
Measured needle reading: 240 °
